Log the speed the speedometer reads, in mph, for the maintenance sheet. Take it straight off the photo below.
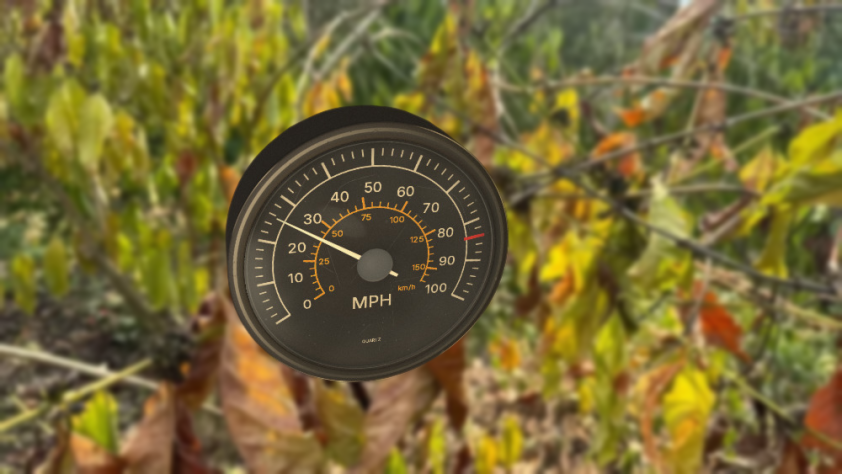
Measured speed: 26 mph
